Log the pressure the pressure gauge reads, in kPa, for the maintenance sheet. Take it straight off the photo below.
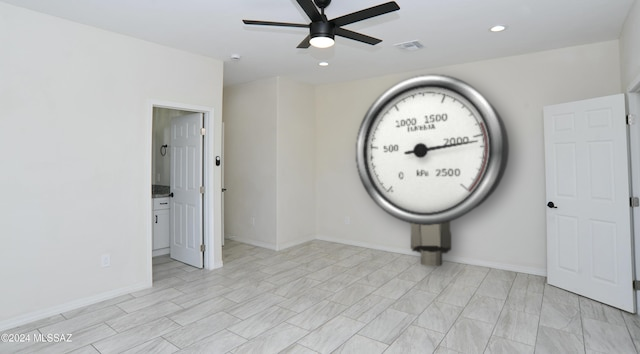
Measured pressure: 2050 kPa
